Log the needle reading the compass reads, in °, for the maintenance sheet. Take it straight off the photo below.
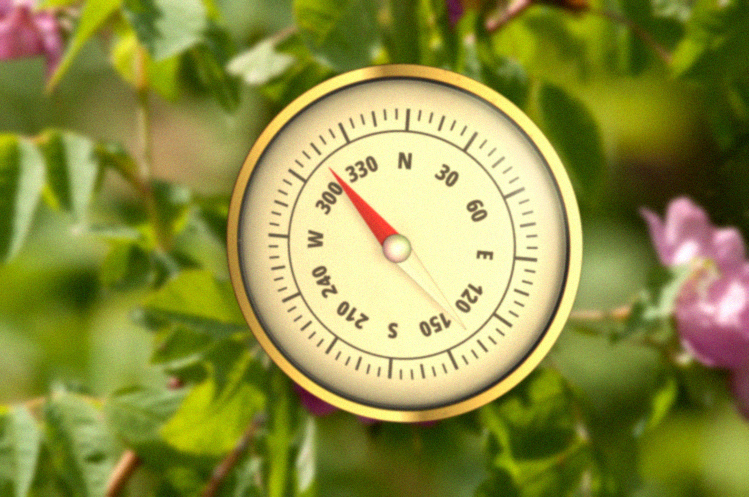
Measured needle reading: 315 °
